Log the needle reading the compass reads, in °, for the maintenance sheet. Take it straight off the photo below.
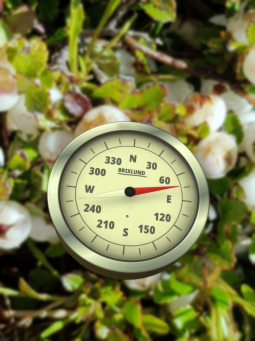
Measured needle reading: 75 °
